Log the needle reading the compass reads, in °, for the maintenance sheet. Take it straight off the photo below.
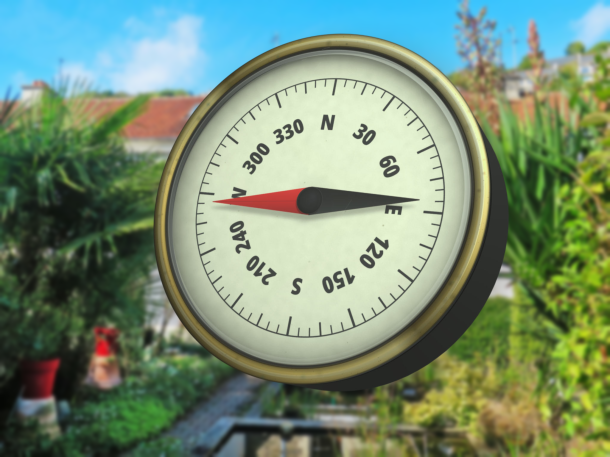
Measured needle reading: 265 °
